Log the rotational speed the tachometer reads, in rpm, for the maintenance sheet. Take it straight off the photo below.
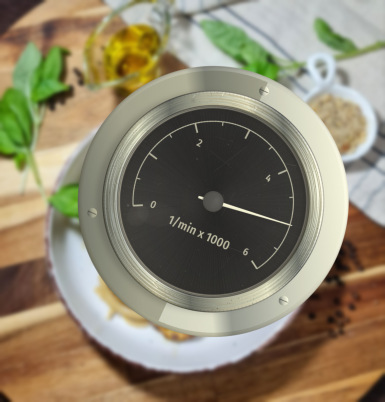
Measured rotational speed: 5000 rpm
